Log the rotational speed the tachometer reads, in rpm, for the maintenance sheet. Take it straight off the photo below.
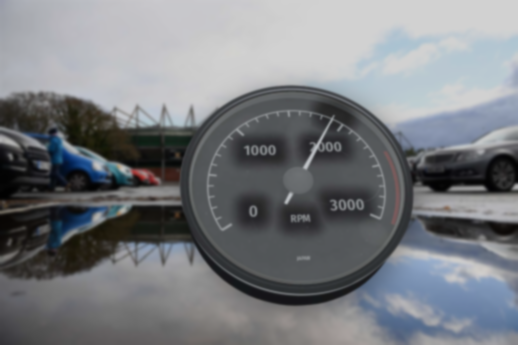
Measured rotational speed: 1900 rpm
